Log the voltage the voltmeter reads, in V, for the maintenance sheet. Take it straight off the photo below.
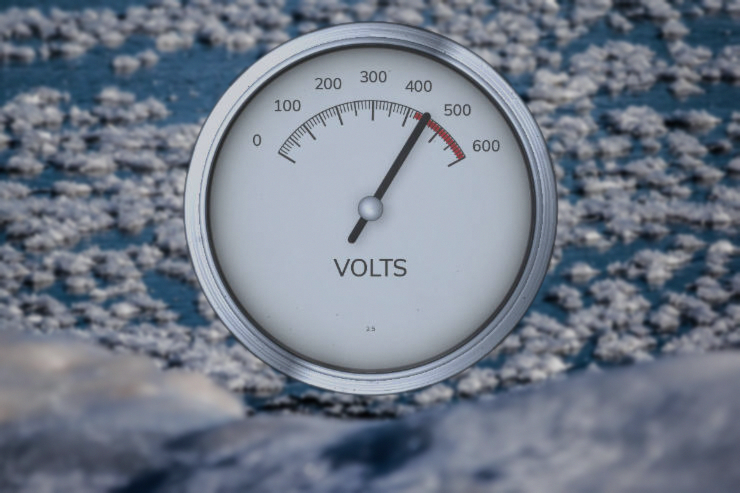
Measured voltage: 450 V
